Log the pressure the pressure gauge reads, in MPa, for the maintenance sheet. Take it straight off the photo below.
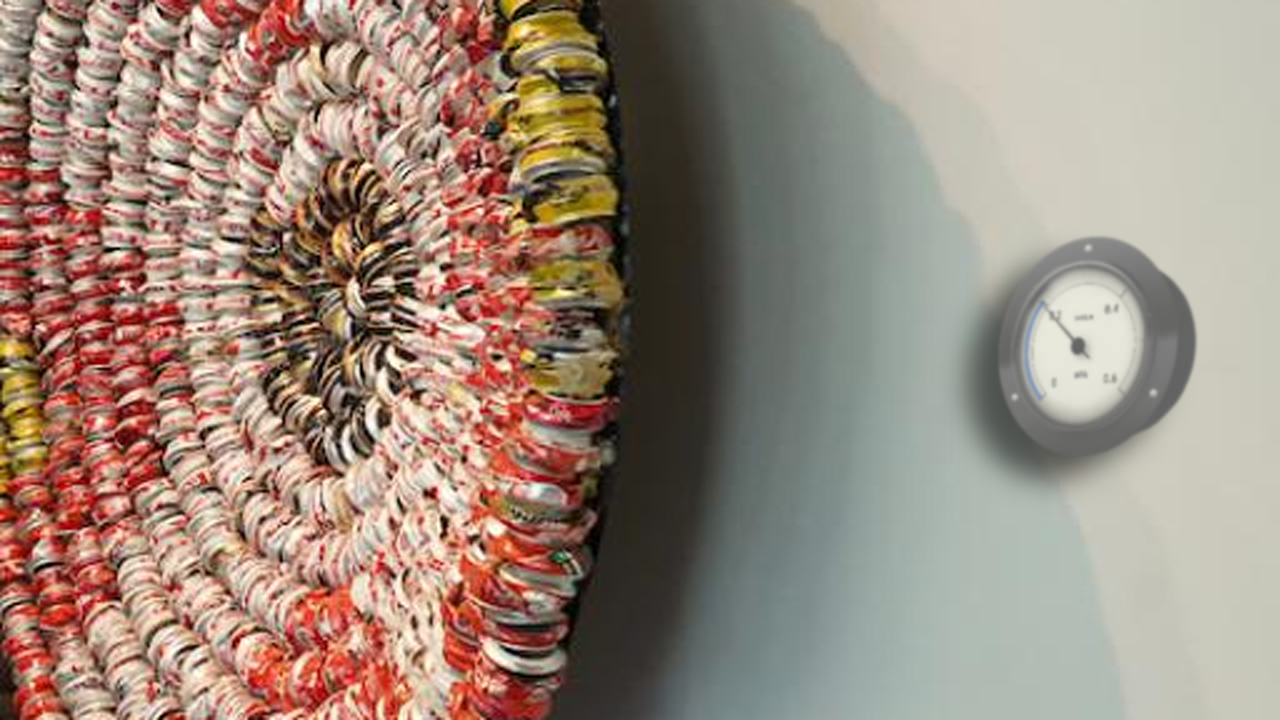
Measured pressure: 0.2 MPa
